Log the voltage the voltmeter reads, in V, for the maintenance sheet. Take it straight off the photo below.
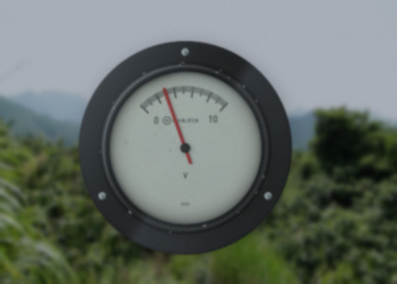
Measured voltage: 3 V
